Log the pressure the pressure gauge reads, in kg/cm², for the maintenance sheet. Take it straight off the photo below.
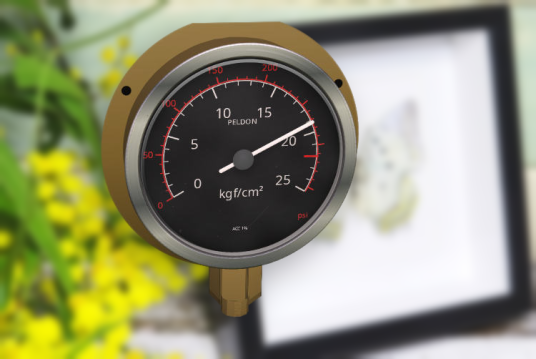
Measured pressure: 19 kg/cm²
